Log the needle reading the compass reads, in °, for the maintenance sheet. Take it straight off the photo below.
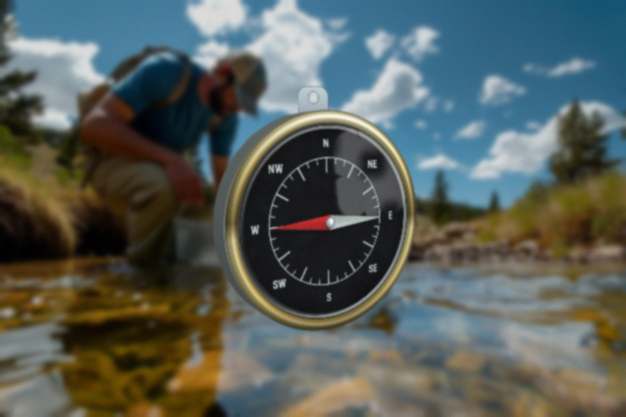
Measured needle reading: 270 °
